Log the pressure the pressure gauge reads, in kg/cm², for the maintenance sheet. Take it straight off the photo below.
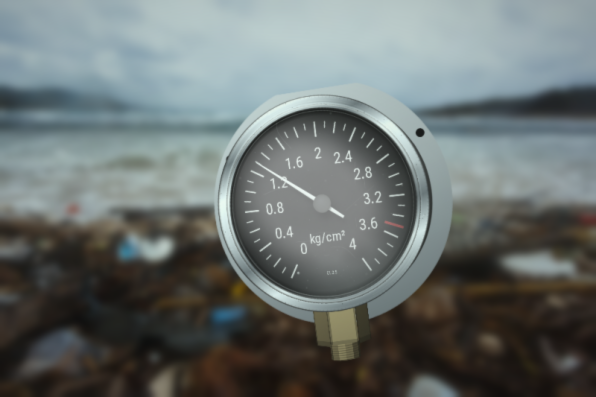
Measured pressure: 1.3 kg/cm²
